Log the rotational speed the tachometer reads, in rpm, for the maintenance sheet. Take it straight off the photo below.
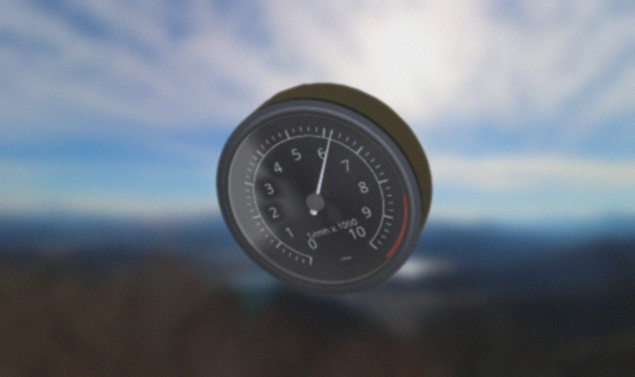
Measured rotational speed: 6200 rpm
